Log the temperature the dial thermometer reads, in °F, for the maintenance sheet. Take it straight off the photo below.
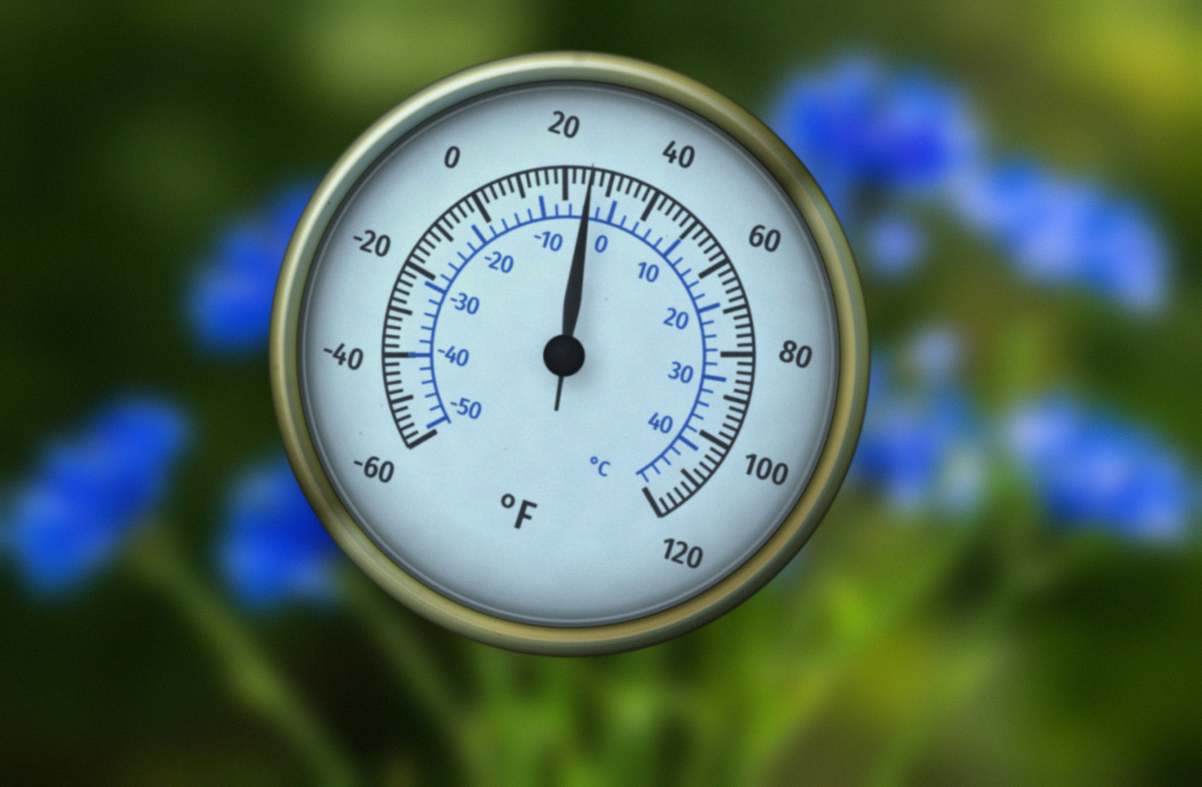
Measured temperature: 26 °F
